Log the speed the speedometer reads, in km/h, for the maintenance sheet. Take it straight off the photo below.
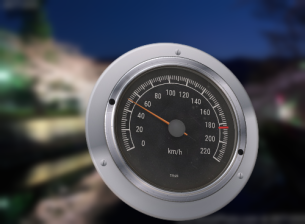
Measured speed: 50 km/h
